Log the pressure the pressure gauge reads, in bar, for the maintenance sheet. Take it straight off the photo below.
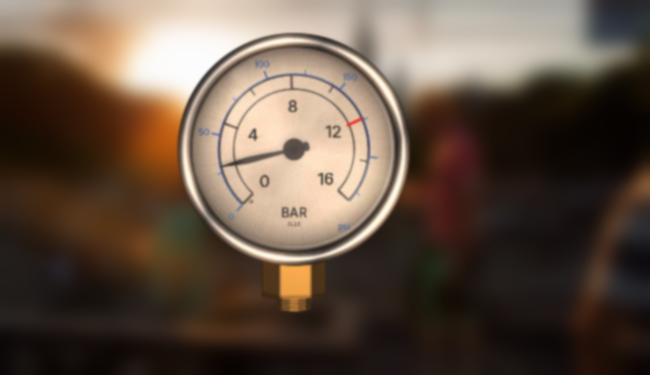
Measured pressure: 2 bar
